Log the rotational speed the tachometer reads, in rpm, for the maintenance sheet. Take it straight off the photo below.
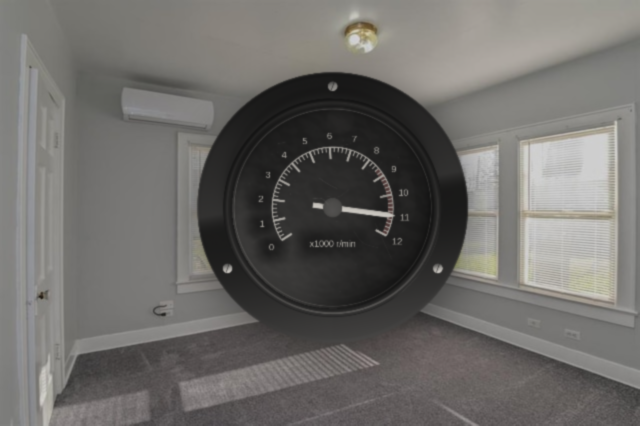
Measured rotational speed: 11000 rpm
